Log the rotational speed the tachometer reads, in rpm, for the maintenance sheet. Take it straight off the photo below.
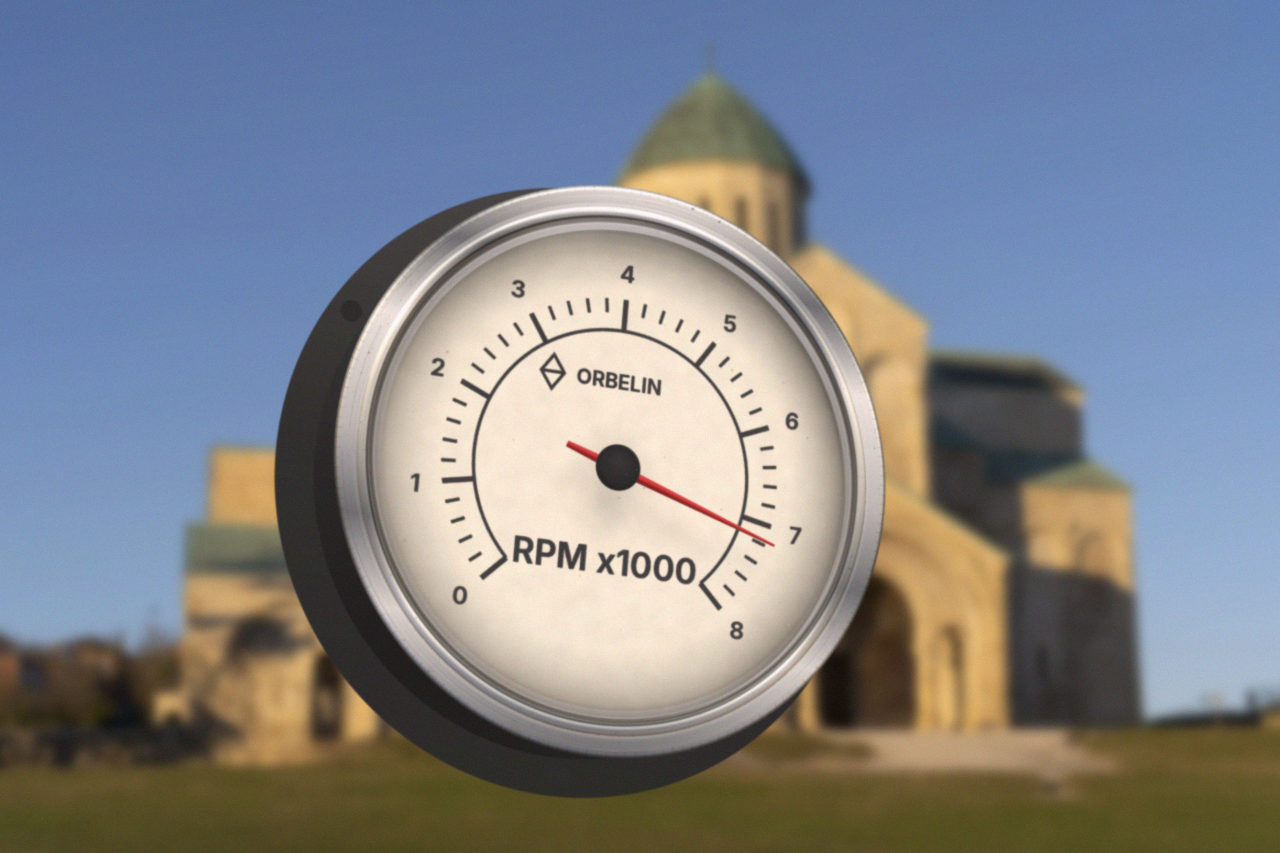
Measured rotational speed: 7200 rpm
